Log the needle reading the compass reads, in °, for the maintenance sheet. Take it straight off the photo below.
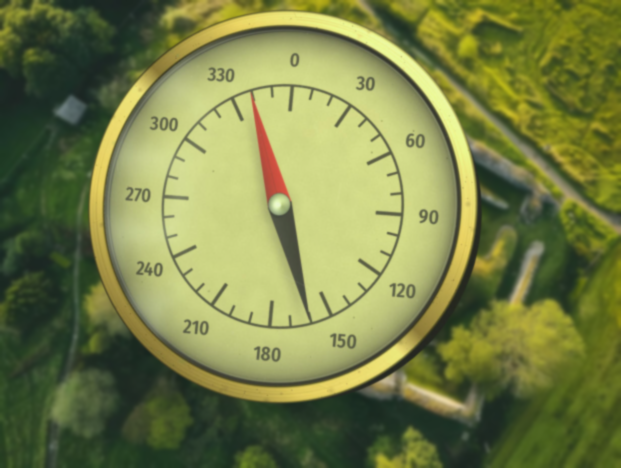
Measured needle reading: 340 °
